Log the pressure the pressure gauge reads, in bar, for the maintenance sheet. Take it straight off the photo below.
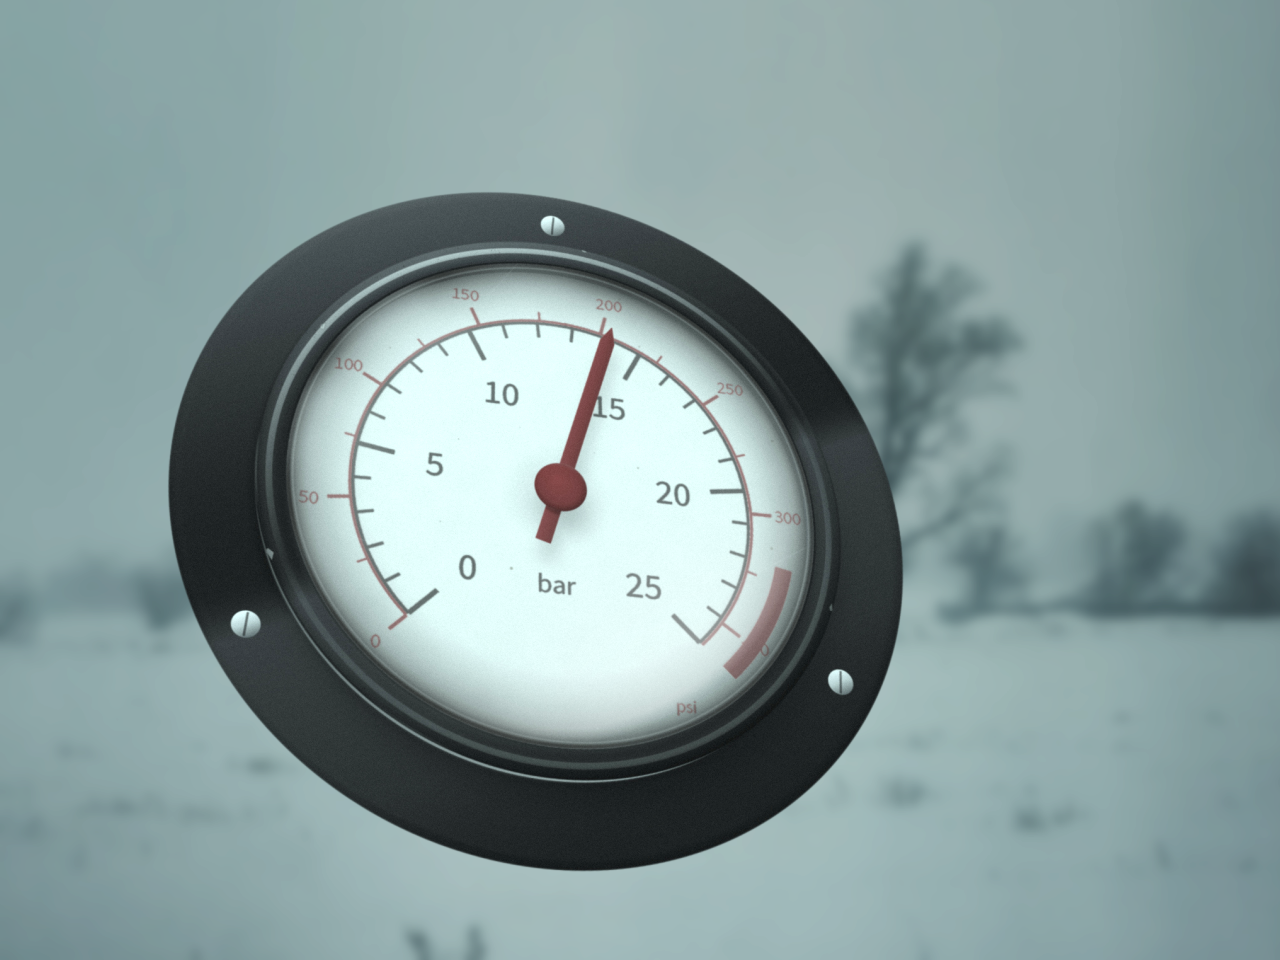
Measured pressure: 14 bar
